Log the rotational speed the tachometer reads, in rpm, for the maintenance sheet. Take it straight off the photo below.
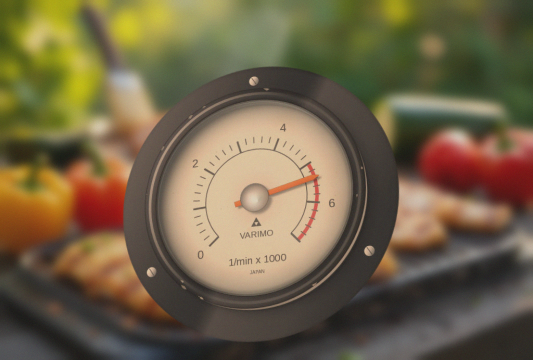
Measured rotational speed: 5400 rpm
